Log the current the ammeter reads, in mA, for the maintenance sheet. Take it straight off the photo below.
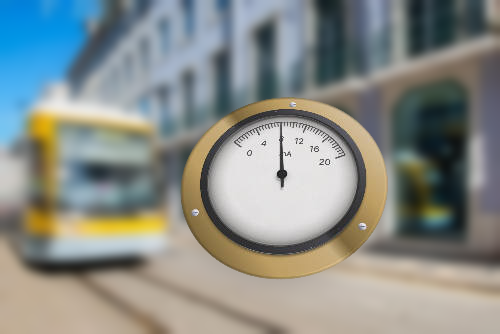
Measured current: 8 mA
